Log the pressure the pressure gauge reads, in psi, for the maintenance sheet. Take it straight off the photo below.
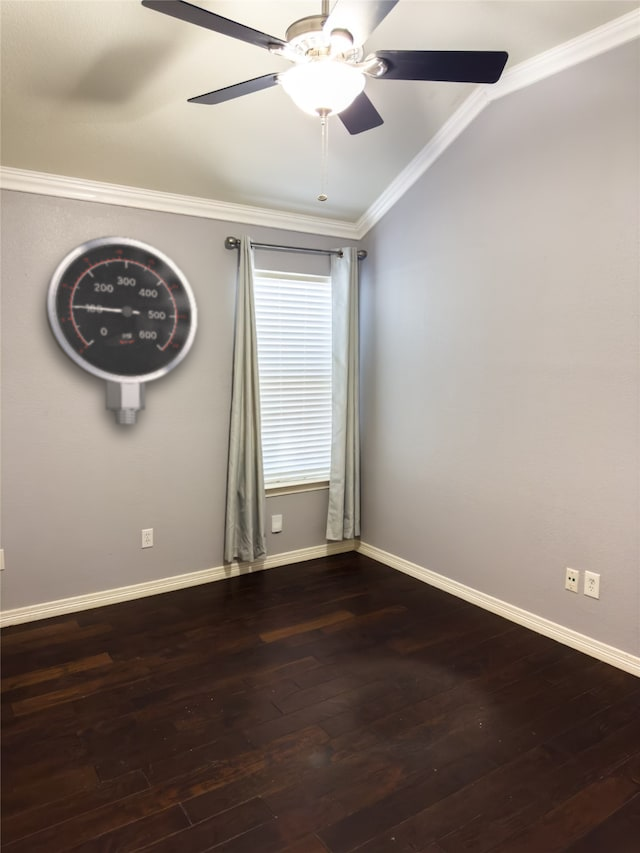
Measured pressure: 100 psi
